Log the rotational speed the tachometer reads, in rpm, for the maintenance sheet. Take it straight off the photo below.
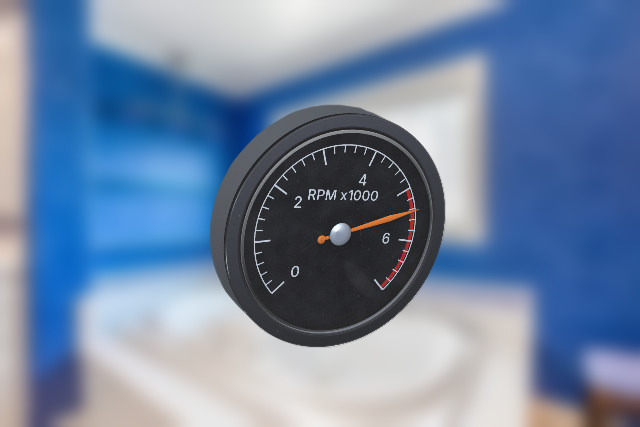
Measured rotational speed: 5400 rpm
